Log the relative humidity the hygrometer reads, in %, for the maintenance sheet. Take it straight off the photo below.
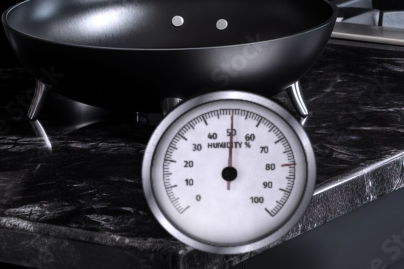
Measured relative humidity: 50 %
